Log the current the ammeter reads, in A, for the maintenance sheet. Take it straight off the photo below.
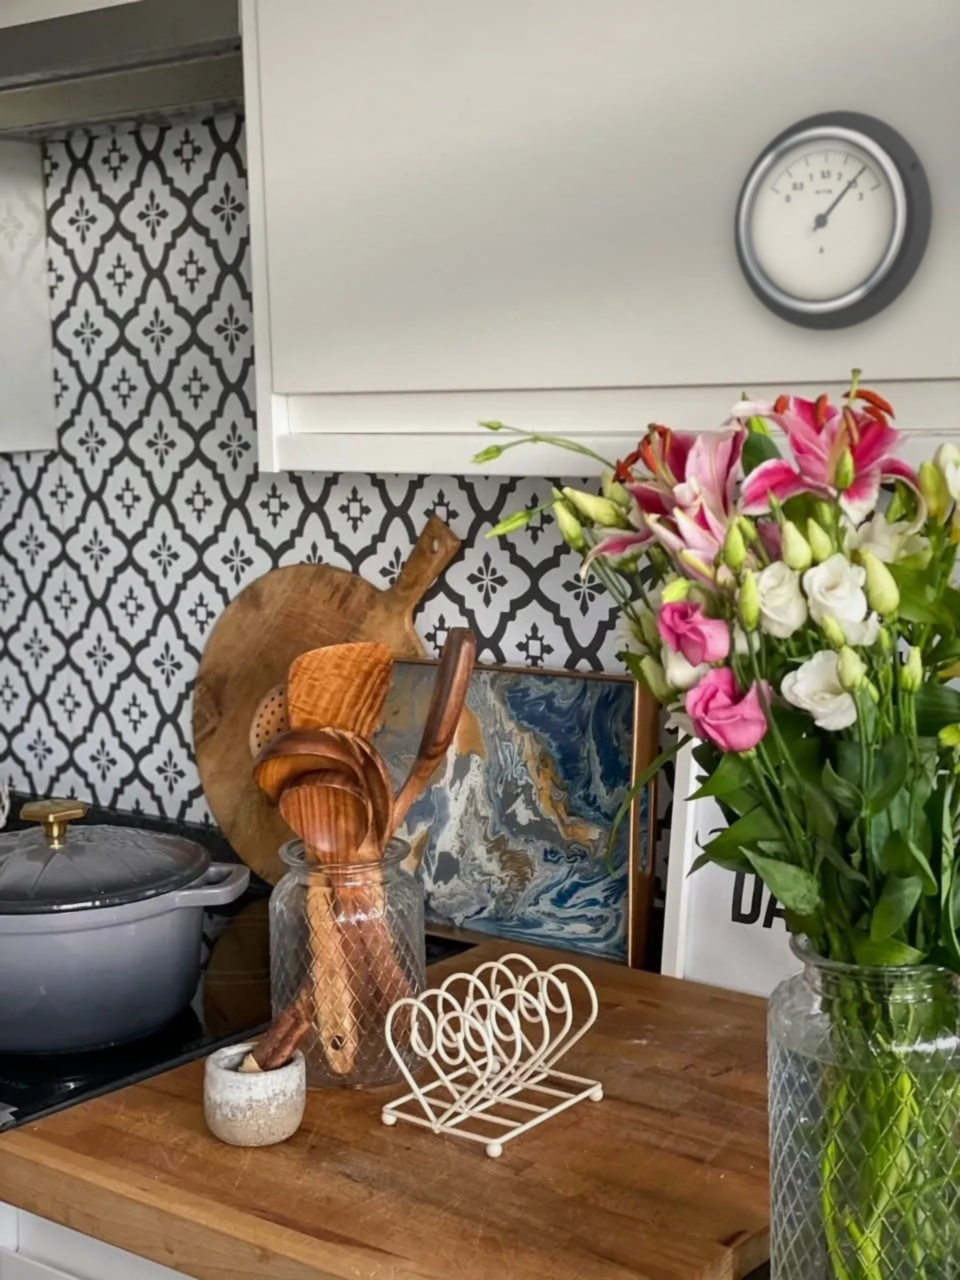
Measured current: 2.5 A
